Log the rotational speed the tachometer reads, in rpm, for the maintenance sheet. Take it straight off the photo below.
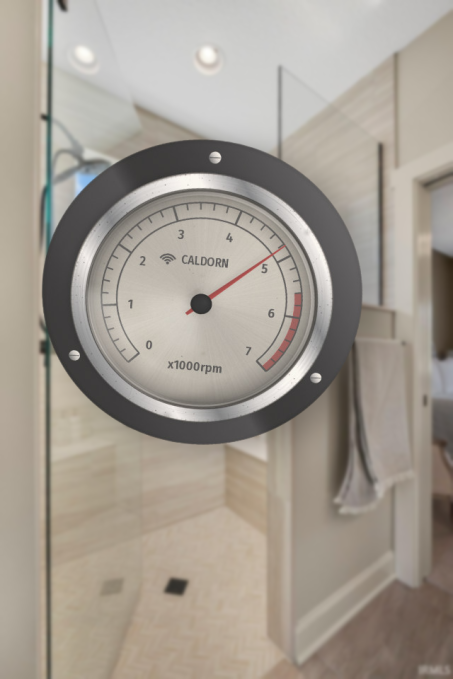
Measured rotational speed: 4800 rpm
